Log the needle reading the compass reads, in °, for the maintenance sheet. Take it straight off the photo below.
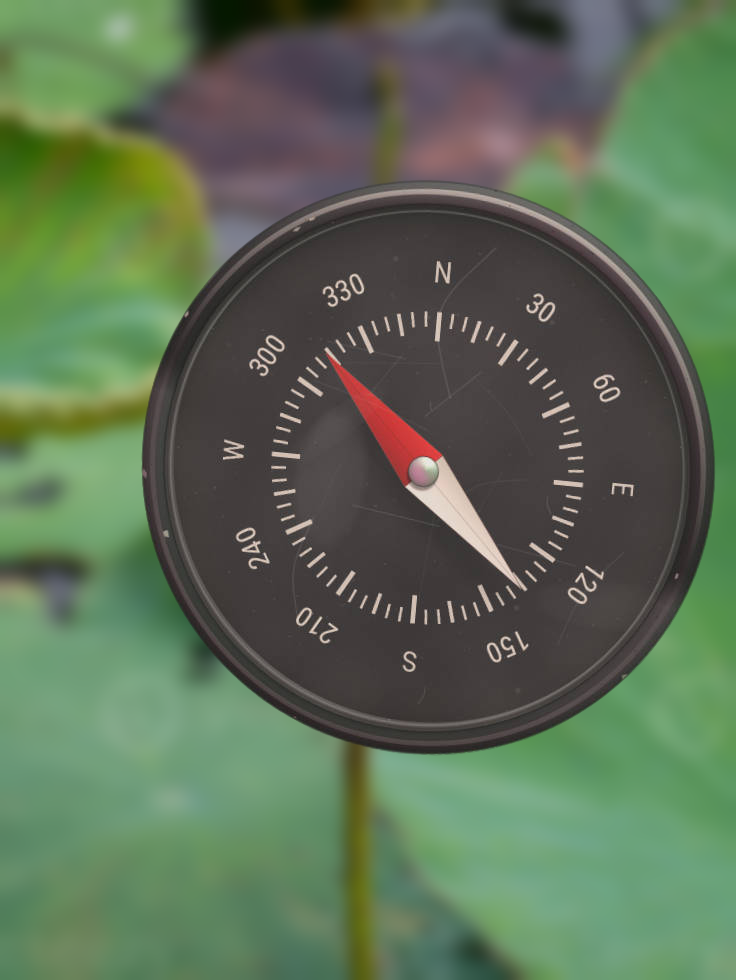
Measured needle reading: 315 °
